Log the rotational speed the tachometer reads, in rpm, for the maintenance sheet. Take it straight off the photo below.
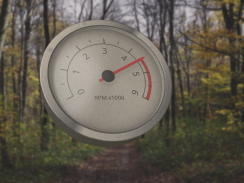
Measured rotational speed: 4500 rpm
